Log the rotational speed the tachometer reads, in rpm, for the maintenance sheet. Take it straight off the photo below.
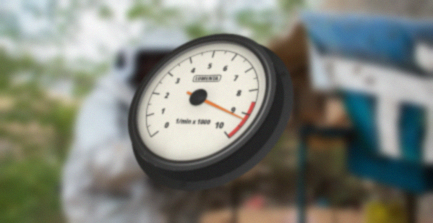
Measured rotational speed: 9250 rpm
